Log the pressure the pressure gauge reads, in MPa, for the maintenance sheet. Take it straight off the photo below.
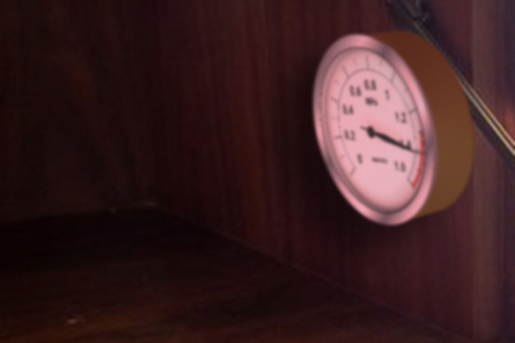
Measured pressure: 1.4 MPa
